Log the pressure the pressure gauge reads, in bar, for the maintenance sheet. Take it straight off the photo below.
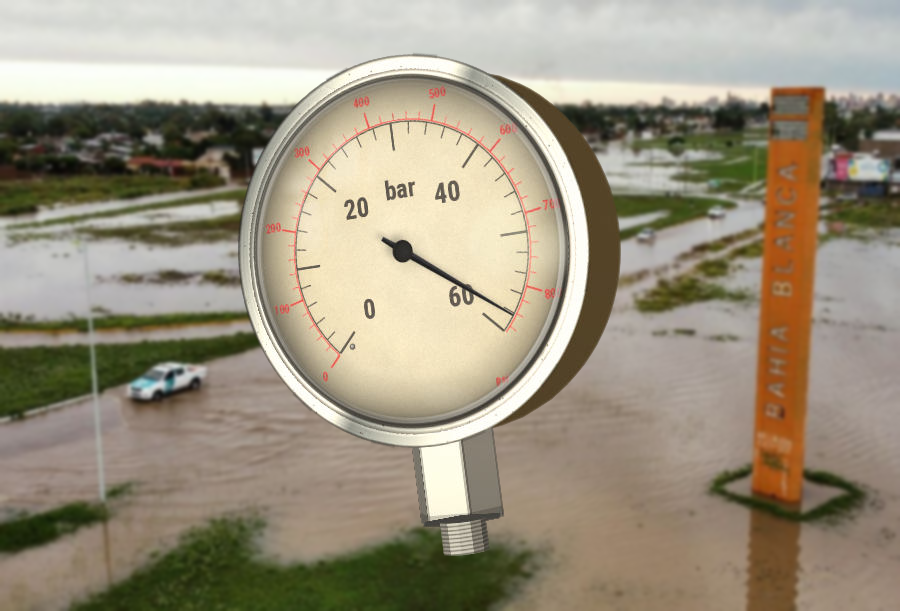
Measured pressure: 58 bar
